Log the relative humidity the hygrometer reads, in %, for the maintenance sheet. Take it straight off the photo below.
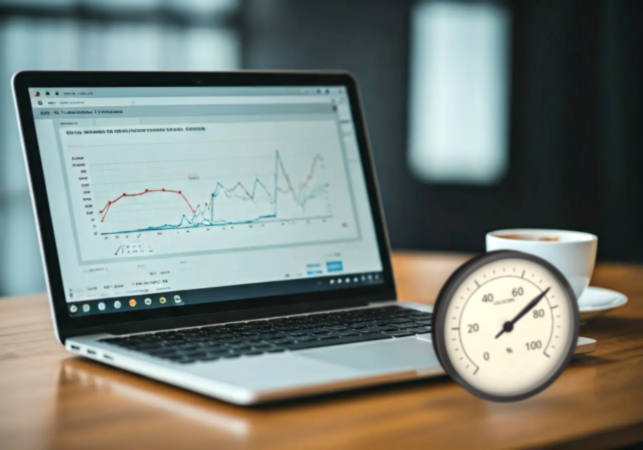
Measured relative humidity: 72 %
